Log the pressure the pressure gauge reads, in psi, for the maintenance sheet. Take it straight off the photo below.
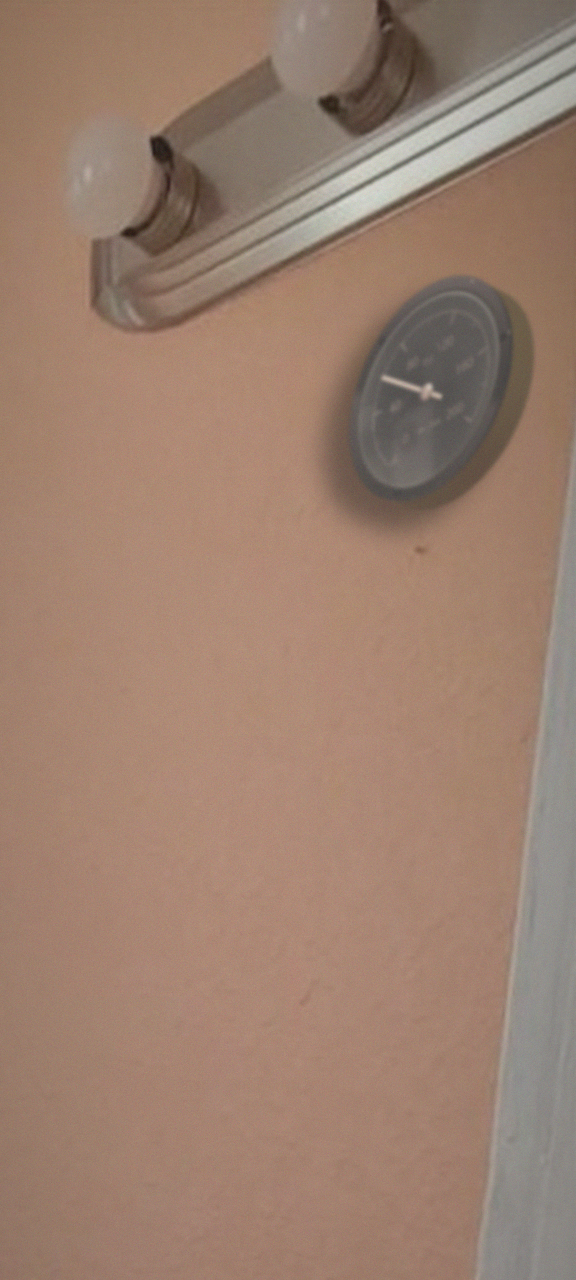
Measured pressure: 60 psi
